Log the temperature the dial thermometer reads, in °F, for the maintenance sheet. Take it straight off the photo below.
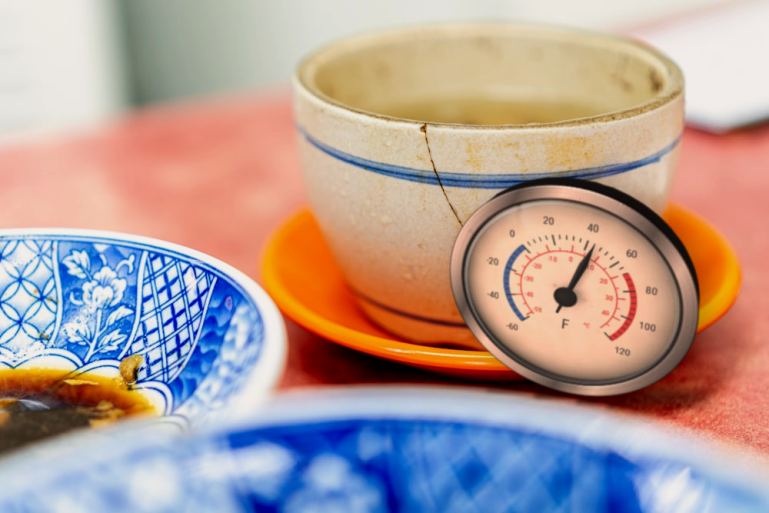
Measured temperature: 44 °F
